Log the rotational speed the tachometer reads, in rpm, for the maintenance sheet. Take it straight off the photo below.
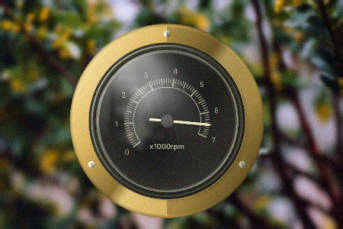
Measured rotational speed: 6500 rpm
